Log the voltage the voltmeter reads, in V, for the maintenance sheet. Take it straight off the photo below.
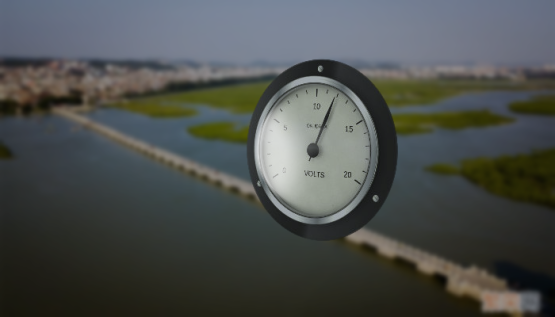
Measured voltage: 12 V
